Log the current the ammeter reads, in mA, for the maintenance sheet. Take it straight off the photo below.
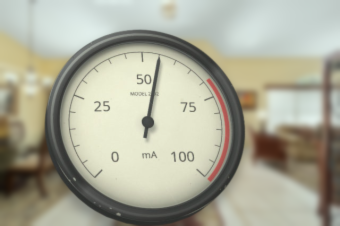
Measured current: 55 mA
